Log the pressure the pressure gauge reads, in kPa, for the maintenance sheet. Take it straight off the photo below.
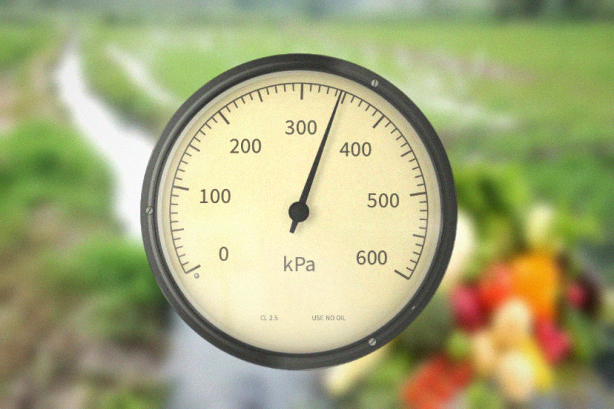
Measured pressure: 345 kPa
